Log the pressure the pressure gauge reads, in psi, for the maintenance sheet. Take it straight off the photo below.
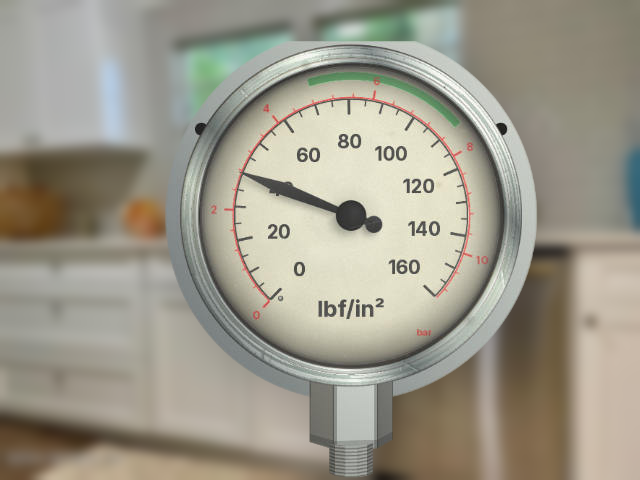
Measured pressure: 40 psi
